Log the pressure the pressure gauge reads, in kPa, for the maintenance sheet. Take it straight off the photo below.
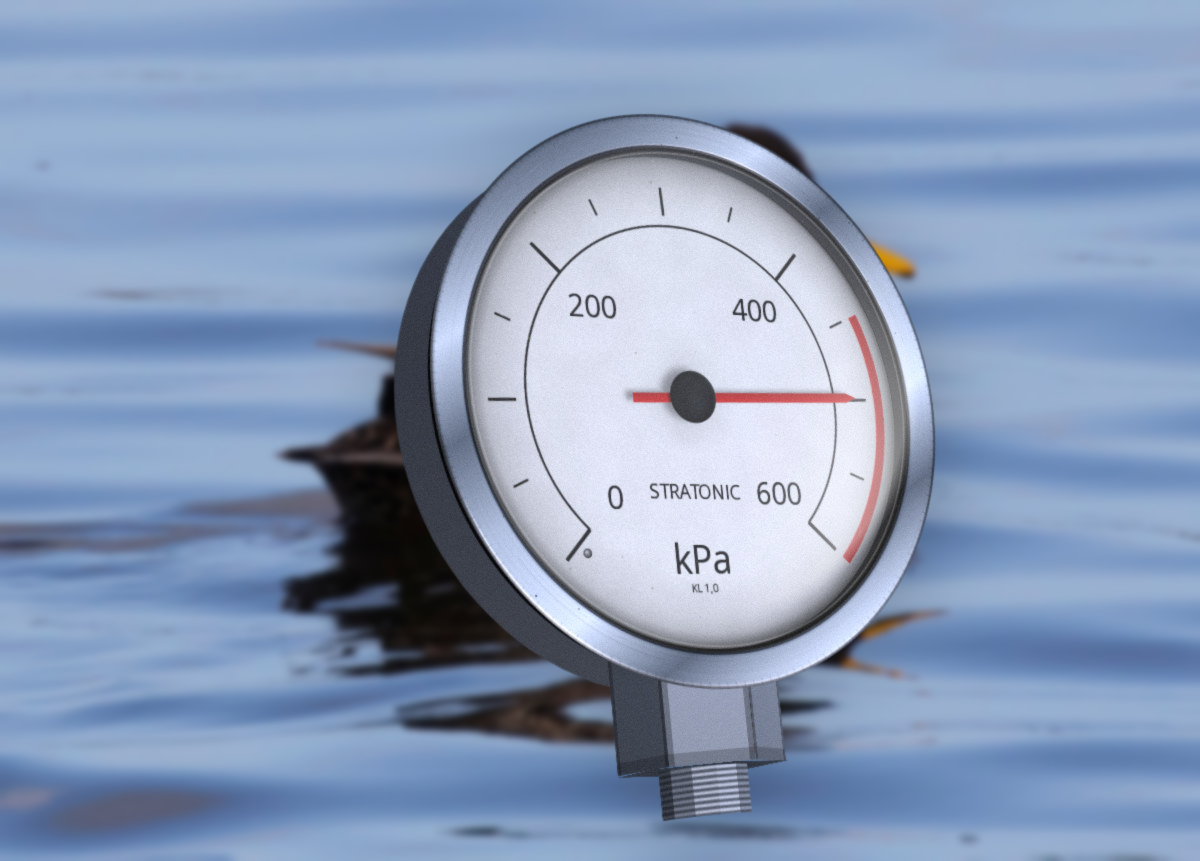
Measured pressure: 500 kPa
